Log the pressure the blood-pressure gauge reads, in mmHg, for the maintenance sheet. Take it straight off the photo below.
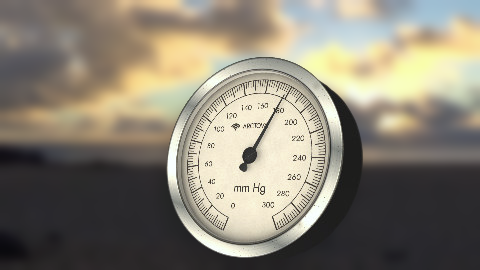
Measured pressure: 180 mmHg
